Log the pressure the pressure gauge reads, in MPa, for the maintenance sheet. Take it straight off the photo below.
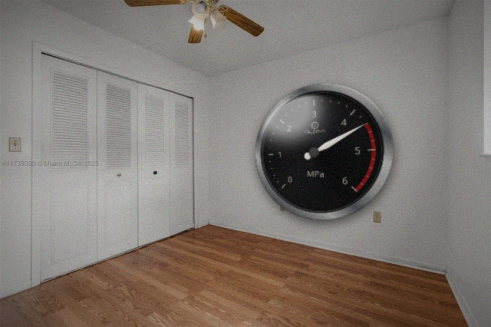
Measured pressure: 4.4 MPa
